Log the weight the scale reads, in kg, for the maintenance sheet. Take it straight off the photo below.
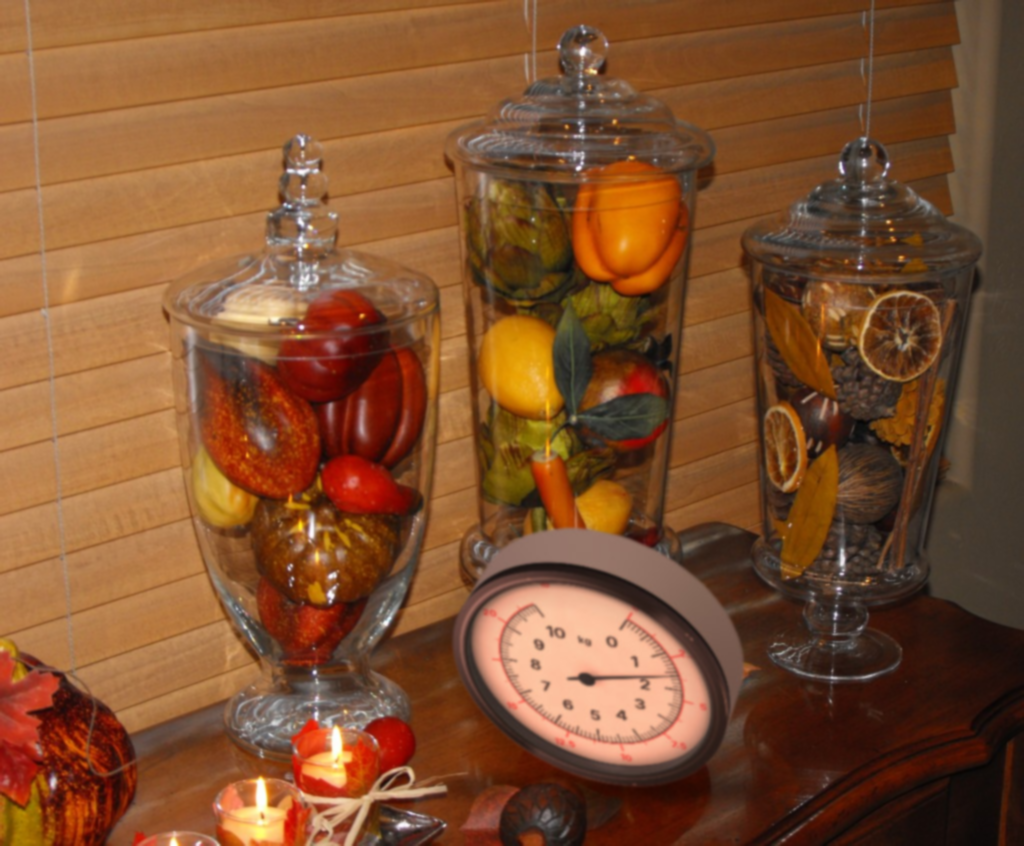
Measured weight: 1.5 kg
